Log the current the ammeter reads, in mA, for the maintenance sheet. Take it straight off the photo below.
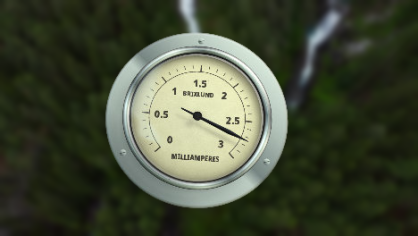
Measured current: 2.75 mA
